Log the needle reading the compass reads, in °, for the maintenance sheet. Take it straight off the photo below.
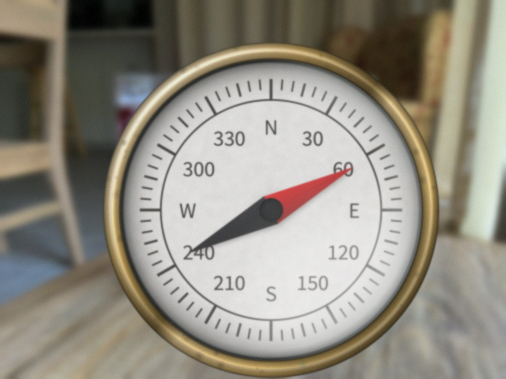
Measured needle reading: 62.5 °
